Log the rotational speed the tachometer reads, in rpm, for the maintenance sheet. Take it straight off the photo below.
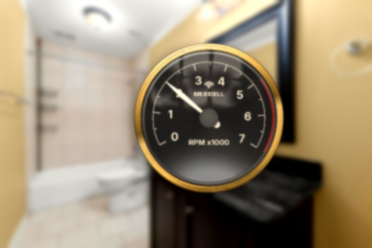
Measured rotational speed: 2000 rpm
